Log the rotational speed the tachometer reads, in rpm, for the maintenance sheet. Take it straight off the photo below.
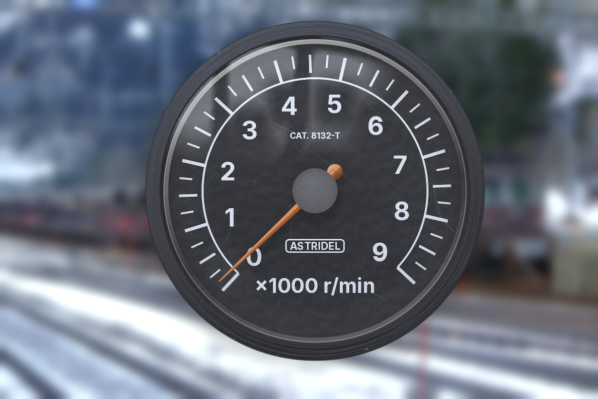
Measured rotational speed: 125 rpm
